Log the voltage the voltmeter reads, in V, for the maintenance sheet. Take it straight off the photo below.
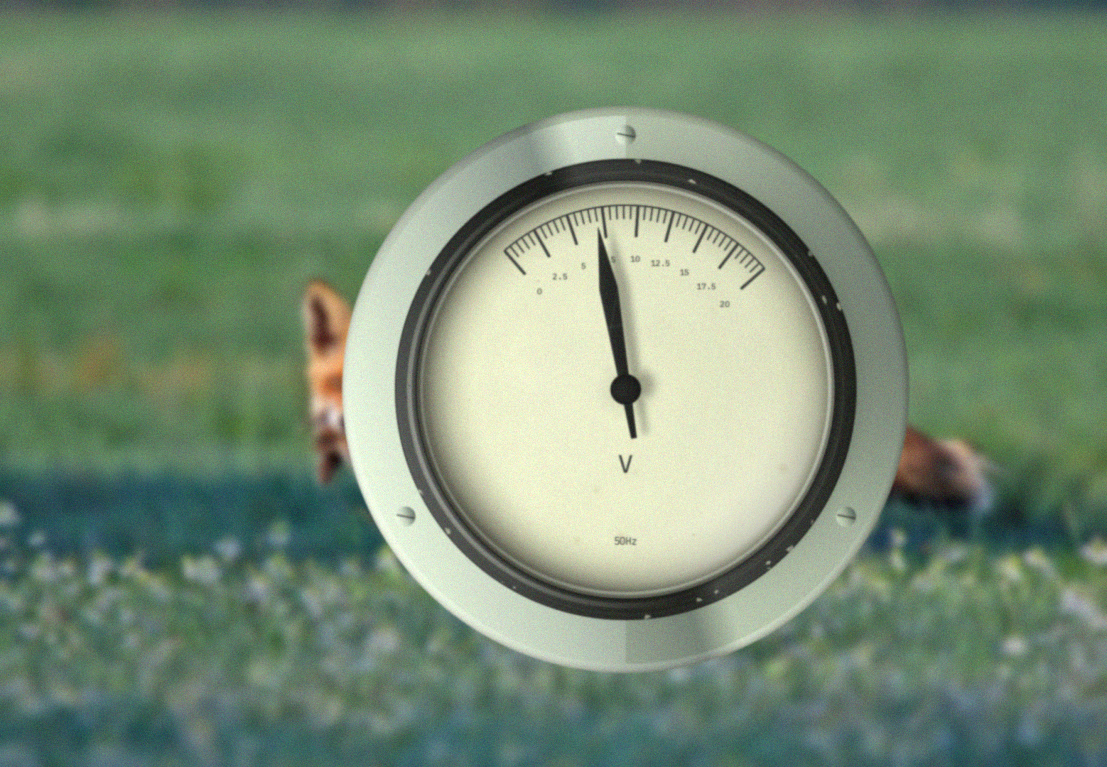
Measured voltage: 7 V
